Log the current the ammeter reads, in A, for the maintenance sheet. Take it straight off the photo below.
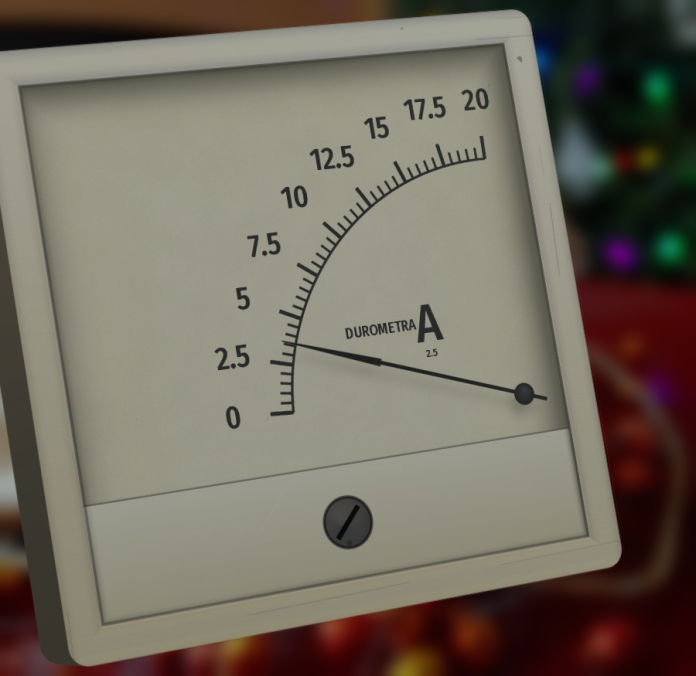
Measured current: 3.5 A
